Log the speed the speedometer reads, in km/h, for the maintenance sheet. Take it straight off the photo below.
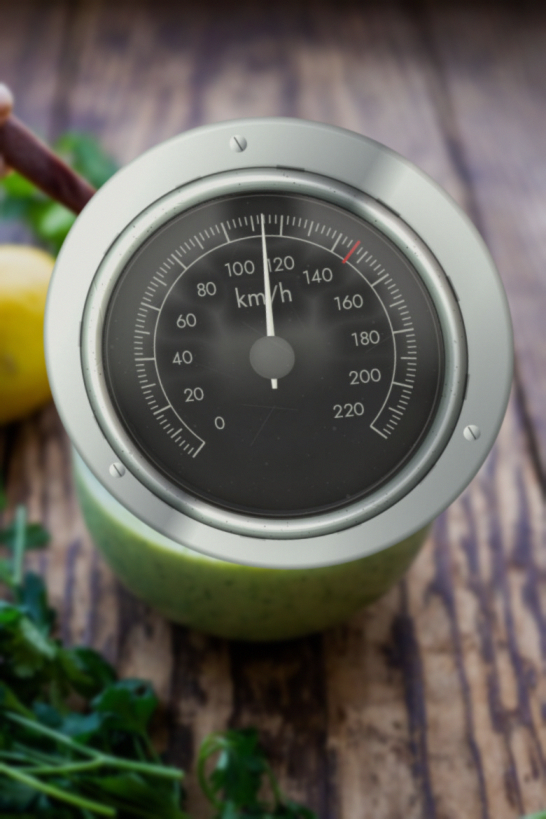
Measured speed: 114 km/h
